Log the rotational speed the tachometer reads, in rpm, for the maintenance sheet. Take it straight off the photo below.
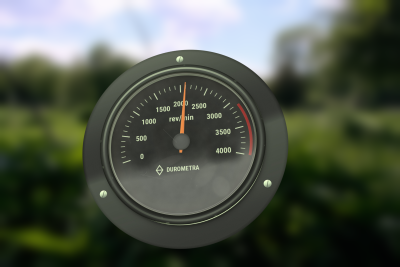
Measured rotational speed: 2100 rpm
